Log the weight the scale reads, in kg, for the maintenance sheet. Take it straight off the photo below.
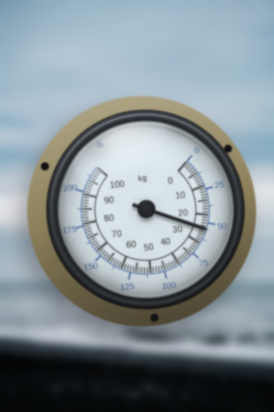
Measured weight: 25 kg
